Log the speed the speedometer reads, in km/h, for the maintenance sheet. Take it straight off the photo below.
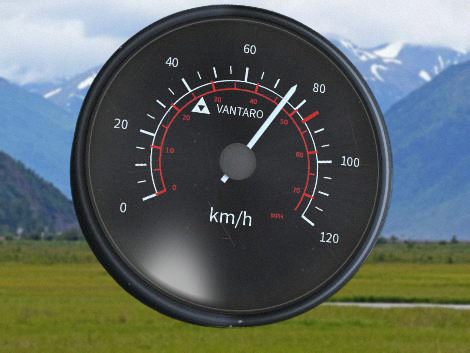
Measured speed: 75 km/h
